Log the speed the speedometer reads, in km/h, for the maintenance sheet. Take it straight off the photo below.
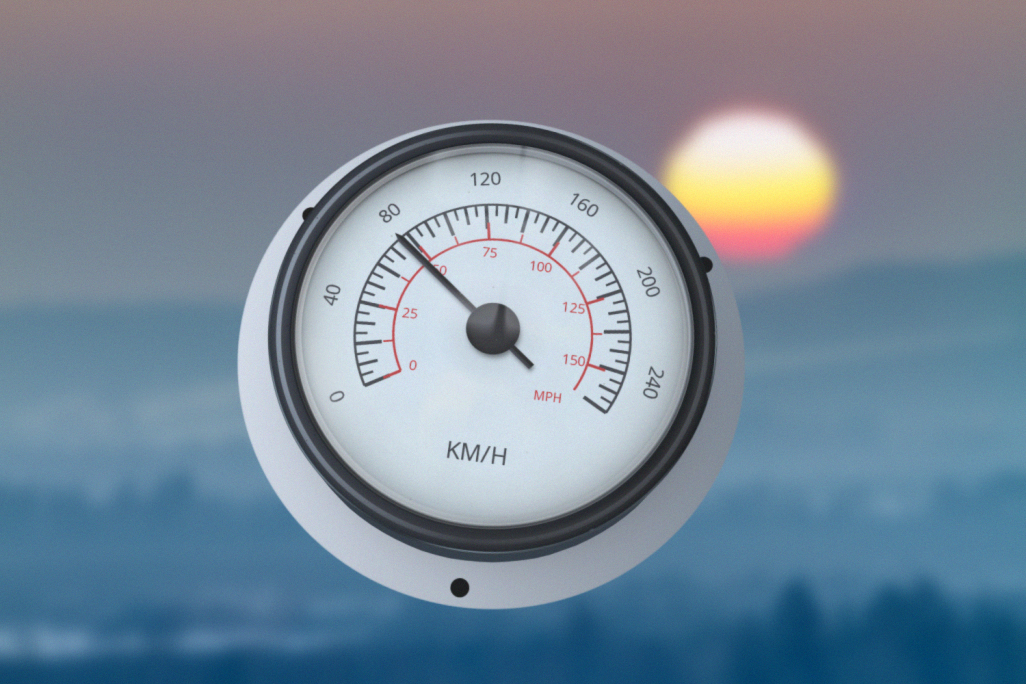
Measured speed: 75 km/h
